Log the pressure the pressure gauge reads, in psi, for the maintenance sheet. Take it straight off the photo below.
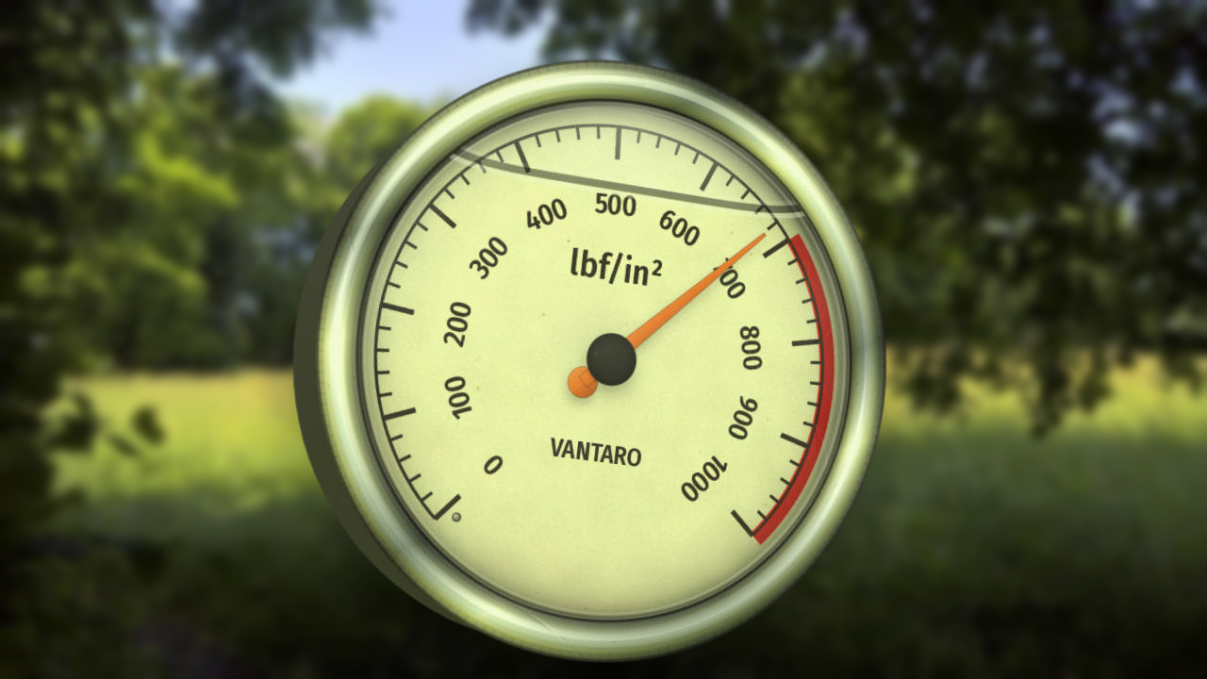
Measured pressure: 680 psi
